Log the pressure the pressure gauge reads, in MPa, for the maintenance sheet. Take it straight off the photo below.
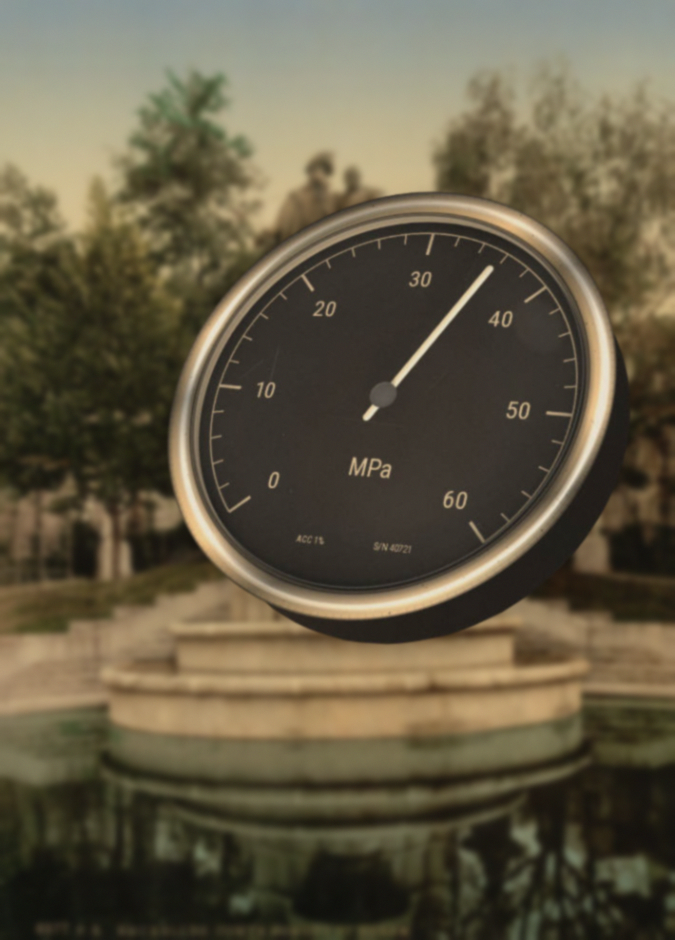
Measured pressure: 36 MPa
